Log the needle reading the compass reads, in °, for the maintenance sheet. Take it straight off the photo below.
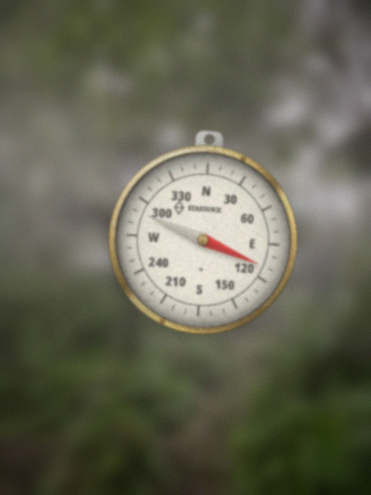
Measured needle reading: 110 °
